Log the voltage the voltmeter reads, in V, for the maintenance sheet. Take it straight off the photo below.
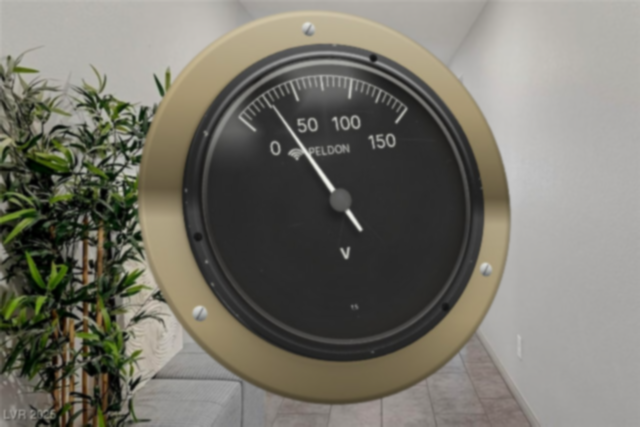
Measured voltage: 25 V
